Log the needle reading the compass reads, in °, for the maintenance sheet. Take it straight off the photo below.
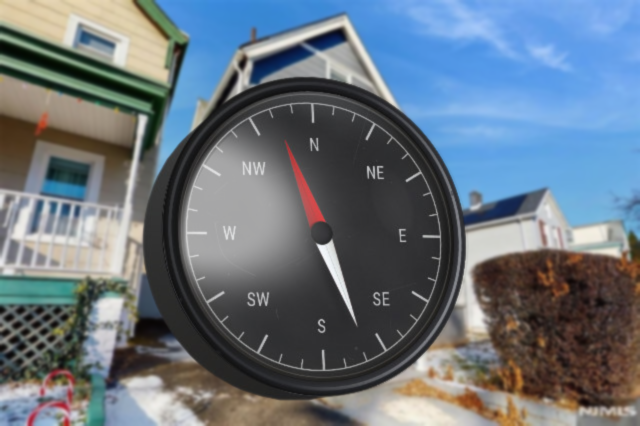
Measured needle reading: 340 °
